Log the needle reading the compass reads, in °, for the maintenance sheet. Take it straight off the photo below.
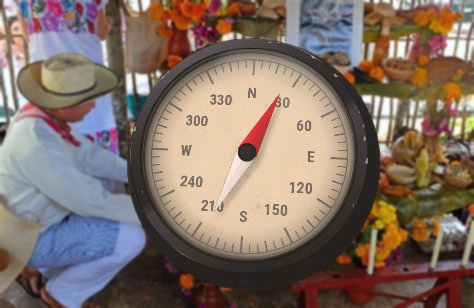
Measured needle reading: 25 °
